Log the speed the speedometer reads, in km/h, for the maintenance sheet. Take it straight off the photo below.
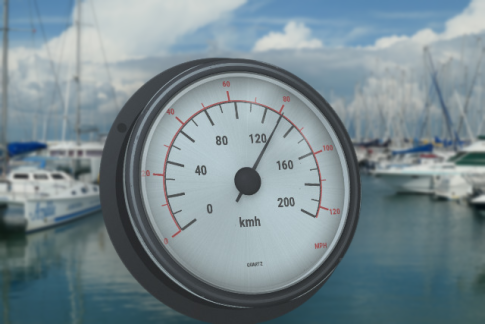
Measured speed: 130 km/h
